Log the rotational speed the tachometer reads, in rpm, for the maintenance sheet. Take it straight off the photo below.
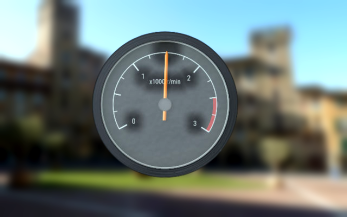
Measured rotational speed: 1500 rpm
